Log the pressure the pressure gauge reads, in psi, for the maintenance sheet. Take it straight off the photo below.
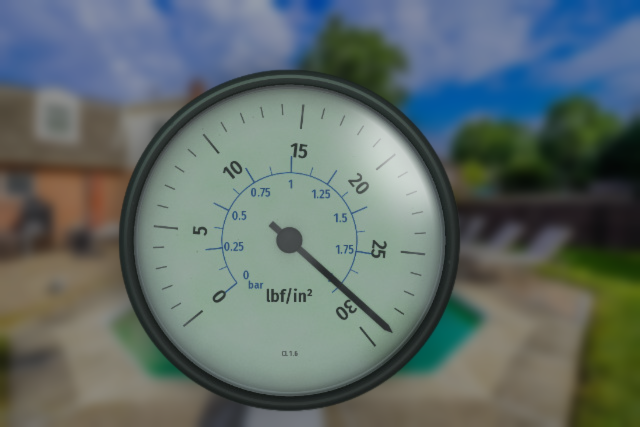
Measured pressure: 29 psi
